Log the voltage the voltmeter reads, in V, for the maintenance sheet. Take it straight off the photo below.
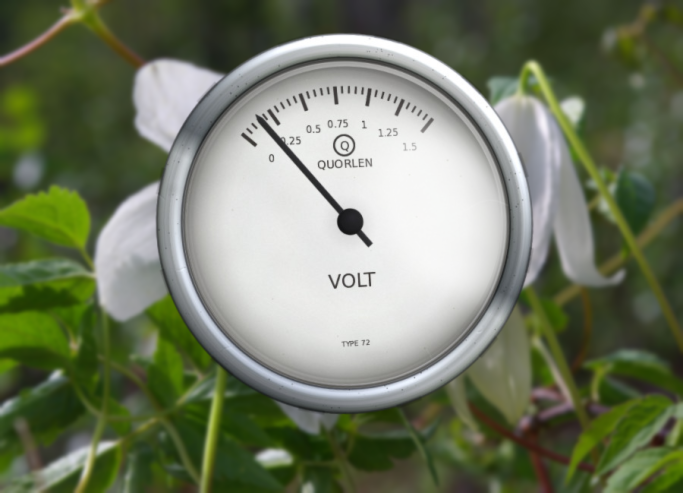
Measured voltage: 0.15 V
